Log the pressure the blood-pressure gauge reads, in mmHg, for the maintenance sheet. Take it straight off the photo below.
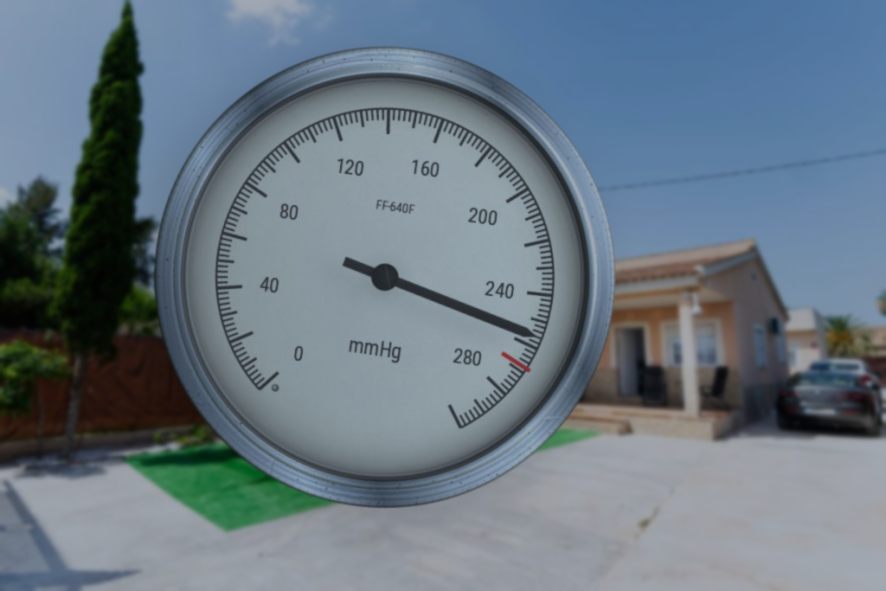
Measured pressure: 256 mmHg
